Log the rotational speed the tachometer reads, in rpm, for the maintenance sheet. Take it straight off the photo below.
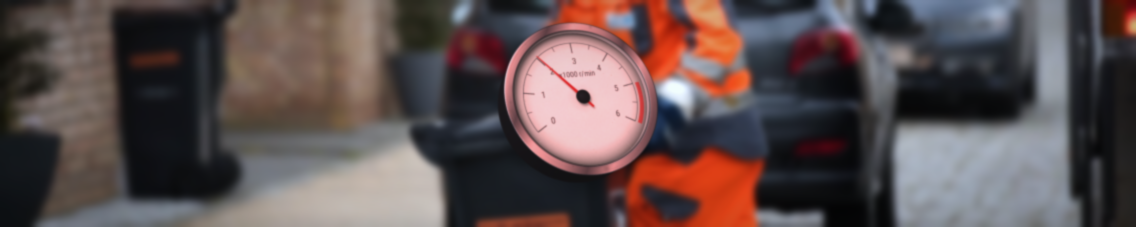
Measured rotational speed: 2000 rpm
